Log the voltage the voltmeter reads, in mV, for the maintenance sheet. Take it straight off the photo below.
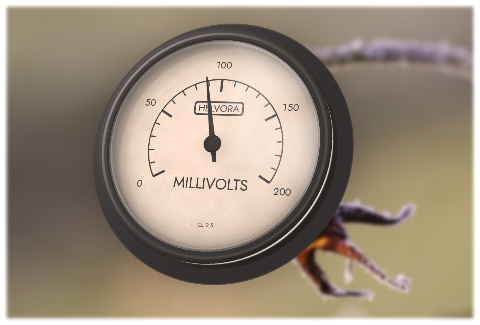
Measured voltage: 90 mV
